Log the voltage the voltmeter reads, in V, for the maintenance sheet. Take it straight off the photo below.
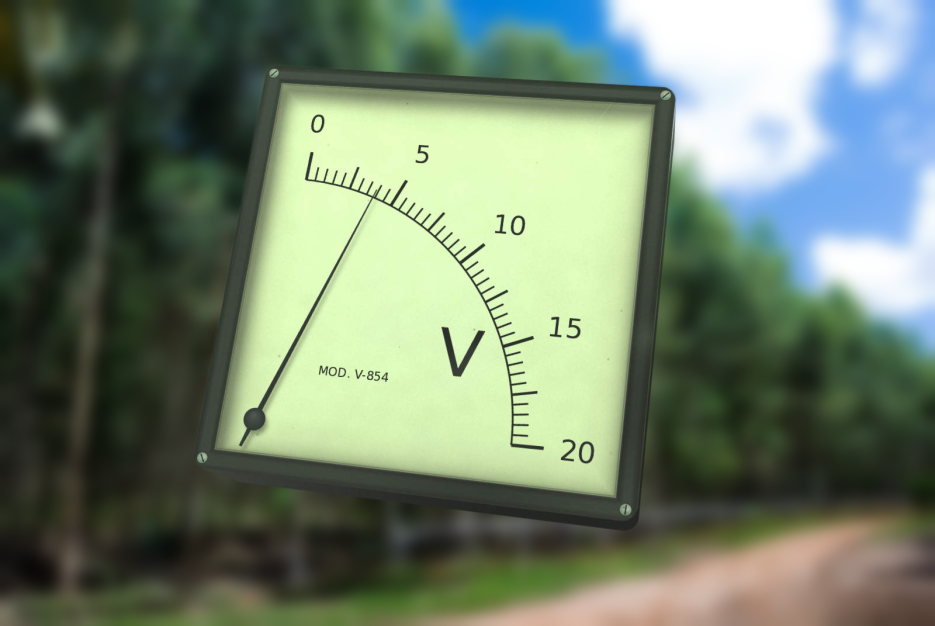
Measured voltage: 4 V
